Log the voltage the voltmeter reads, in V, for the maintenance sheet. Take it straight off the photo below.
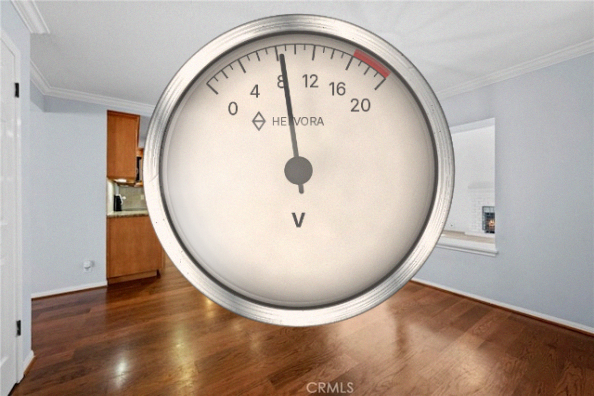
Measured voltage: 8.5 V
